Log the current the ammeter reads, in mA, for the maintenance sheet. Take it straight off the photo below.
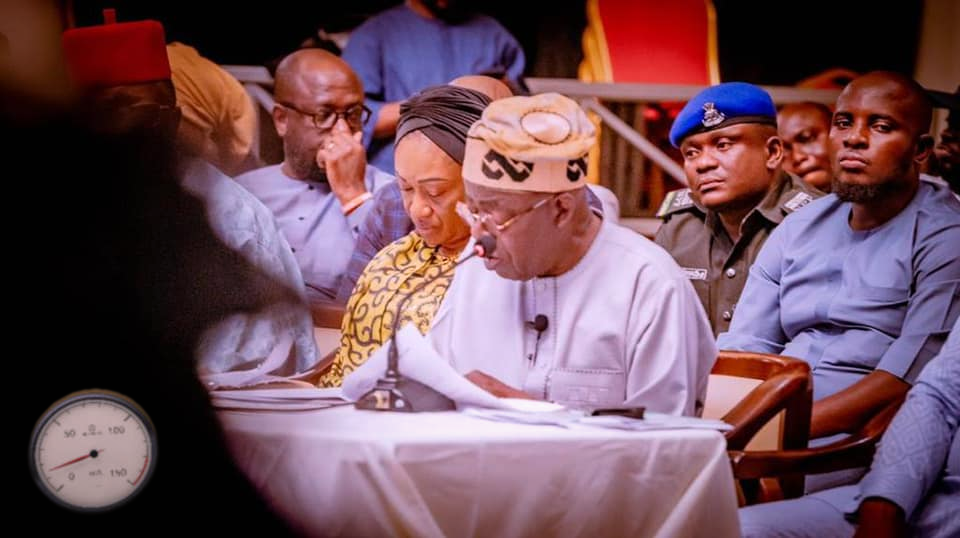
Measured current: 15 mA
